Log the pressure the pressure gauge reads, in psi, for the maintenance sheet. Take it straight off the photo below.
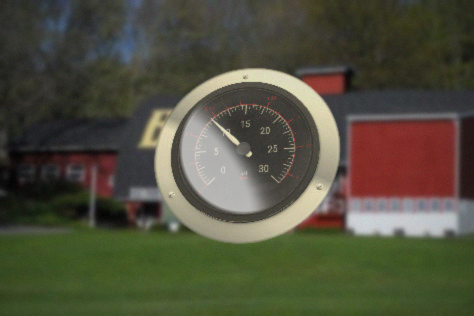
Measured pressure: 10 psi
